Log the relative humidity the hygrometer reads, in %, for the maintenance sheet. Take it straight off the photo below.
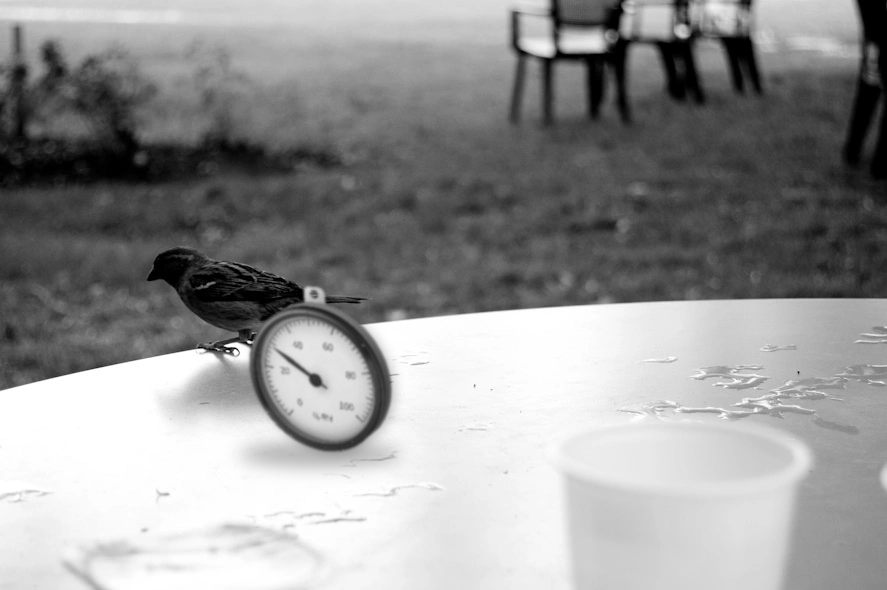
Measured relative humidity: 30 %
